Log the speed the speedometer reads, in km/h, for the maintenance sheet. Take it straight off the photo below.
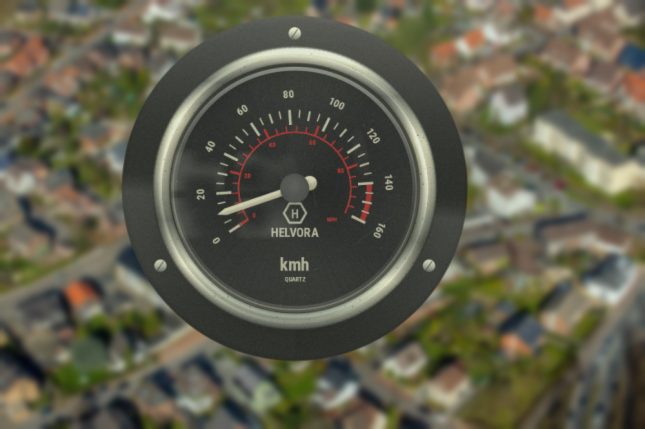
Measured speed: 10 km/h
